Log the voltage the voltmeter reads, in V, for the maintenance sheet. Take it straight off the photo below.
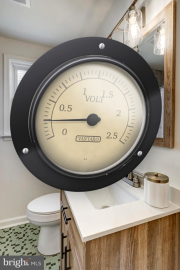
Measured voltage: 0.25 V
